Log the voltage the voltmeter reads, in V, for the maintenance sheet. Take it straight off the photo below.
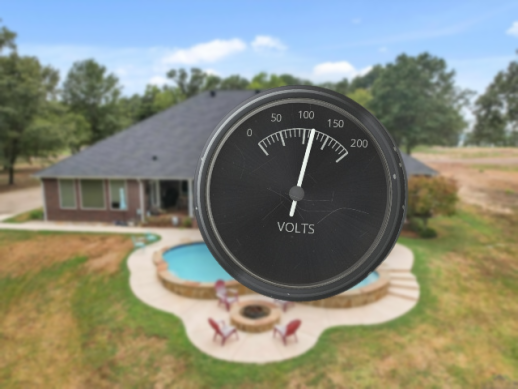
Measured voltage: 120 V
